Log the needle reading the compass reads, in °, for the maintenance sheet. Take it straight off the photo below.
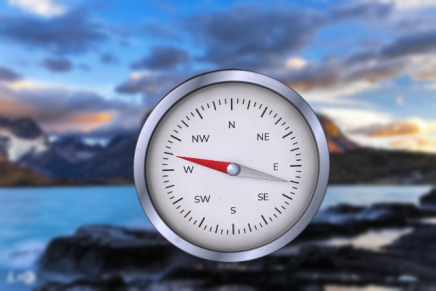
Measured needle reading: 285 °
